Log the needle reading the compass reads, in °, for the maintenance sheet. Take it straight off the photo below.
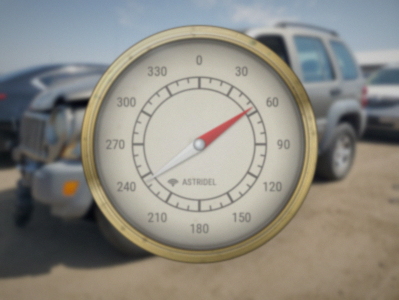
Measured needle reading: 55 °
